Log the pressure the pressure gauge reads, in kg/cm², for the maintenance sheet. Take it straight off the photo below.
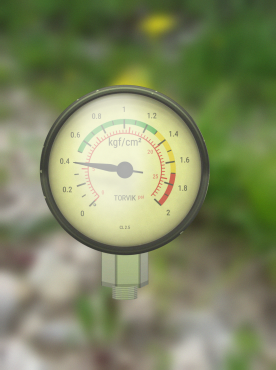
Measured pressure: 0.4 kg/cm²
